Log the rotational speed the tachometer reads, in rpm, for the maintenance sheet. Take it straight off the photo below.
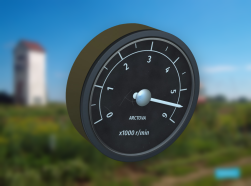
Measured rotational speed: 5500 rpm
